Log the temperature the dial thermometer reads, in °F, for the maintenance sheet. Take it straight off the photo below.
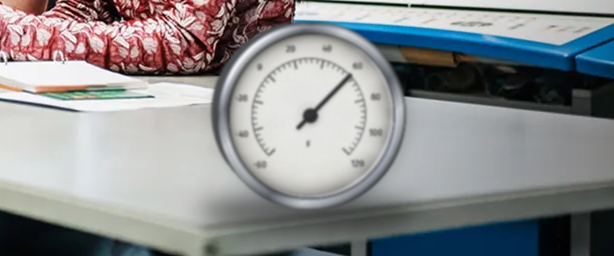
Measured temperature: 60 °F
